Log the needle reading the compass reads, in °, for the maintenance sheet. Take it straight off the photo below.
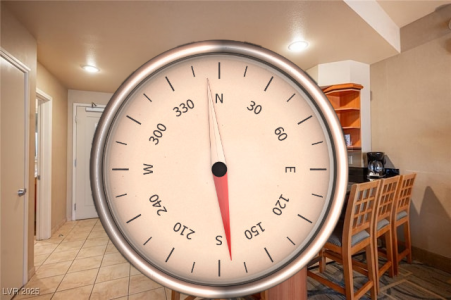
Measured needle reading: 172.5 °
